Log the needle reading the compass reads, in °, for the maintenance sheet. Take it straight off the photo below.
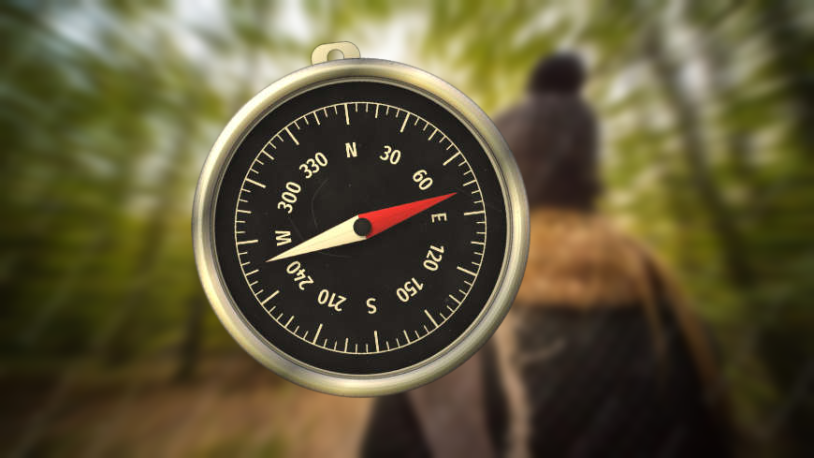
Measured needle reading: 77.5 °
